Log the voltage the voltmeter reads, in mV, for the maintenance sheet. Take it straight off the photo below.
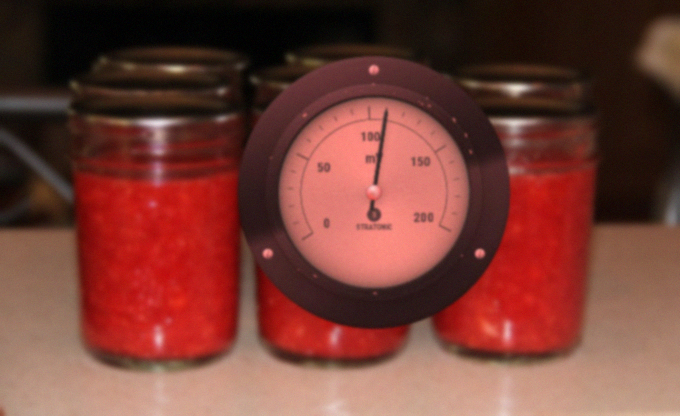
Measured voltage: 110 mV
